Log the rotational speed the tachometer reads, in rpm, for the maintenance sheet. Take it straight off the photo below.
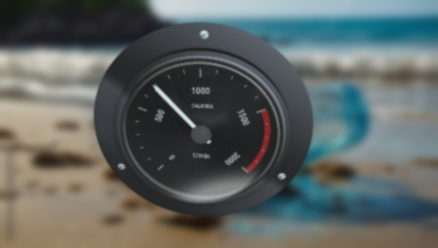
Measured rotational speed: 700 rpm
